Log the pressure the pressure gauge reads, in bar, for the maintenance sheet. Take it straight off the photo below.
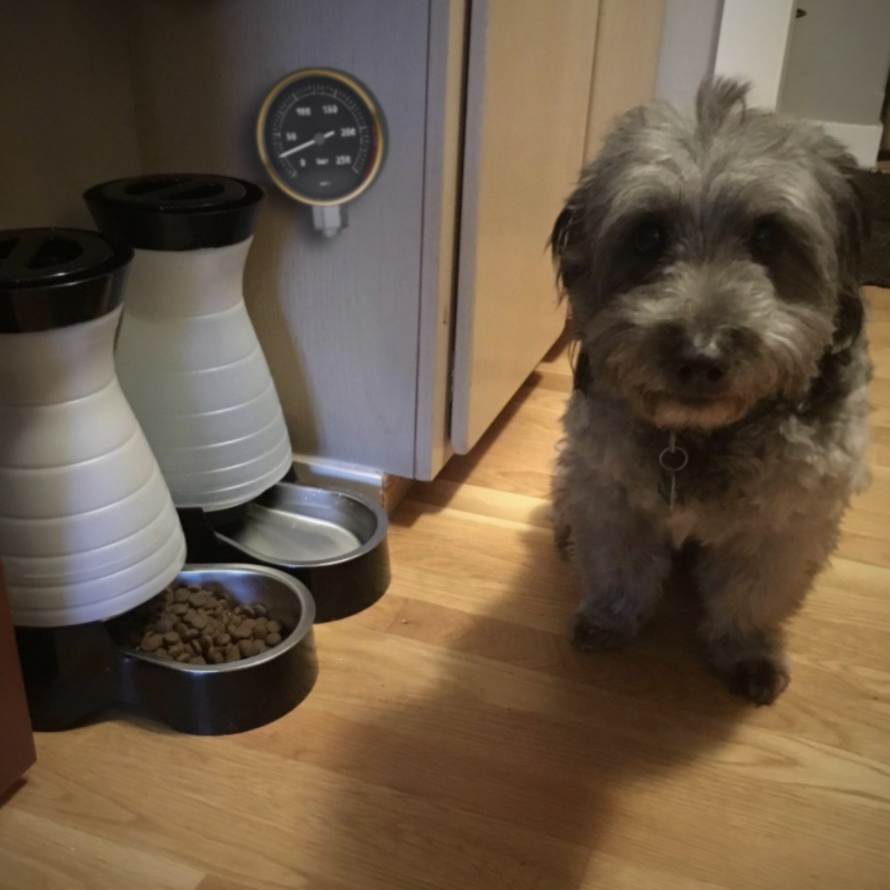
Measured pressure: 25 bar
